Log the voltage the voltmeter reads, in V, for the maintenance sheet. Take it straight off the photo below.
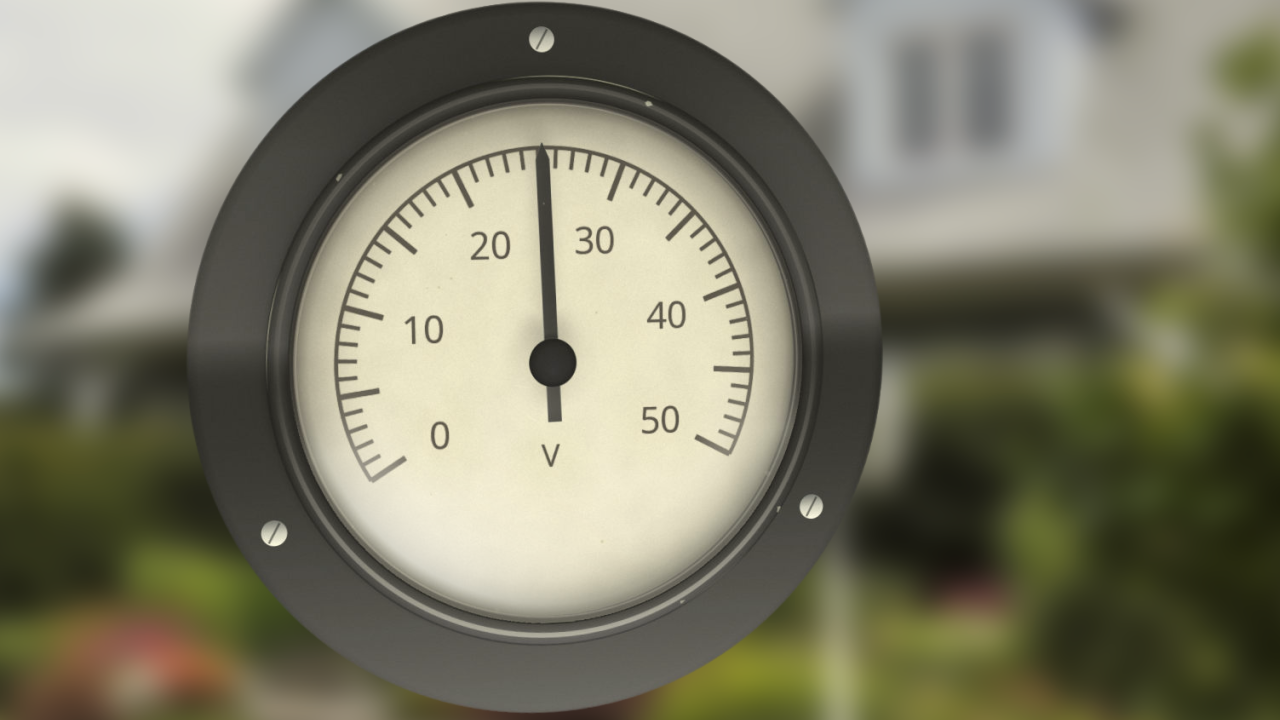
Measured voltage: 25 V
